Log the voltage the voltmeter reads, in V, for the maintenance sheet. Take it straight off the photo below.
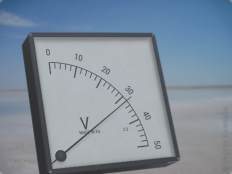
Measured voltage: 32 V
